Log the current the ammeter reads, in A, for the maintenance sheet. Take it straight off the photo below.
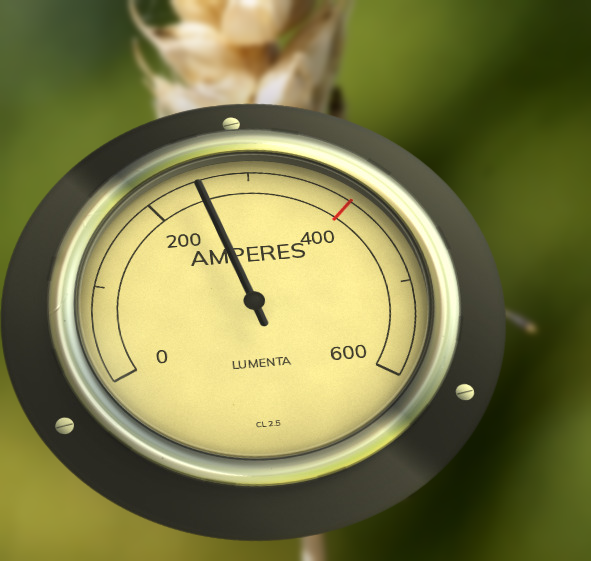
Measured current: 250 A
